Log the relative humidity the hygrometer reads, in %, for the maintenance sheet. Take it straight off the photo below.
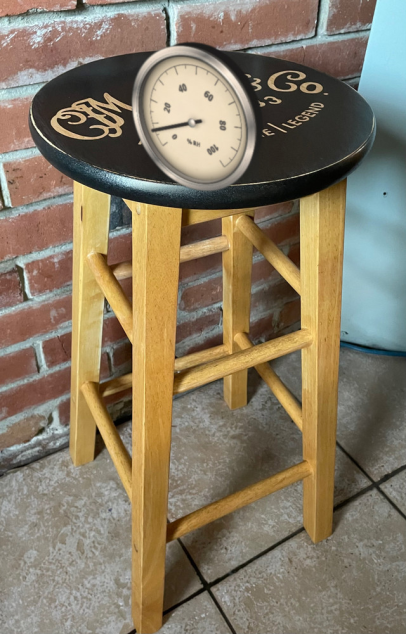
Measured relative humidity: 7.5 %
